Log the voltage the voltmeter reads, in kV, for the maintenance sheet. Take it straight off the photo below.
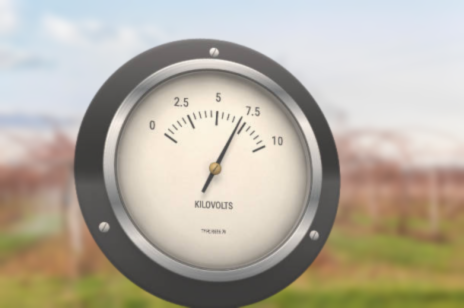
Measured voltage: 7 kV
